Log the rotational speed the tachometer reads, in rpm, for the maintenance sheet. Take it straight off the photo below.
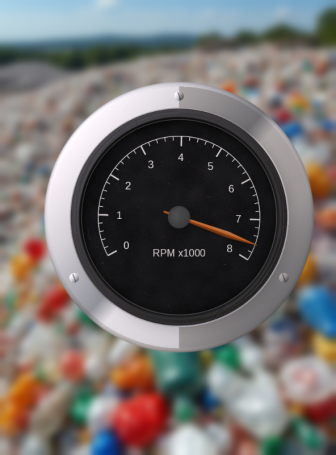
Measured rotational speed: 7600 rpm
